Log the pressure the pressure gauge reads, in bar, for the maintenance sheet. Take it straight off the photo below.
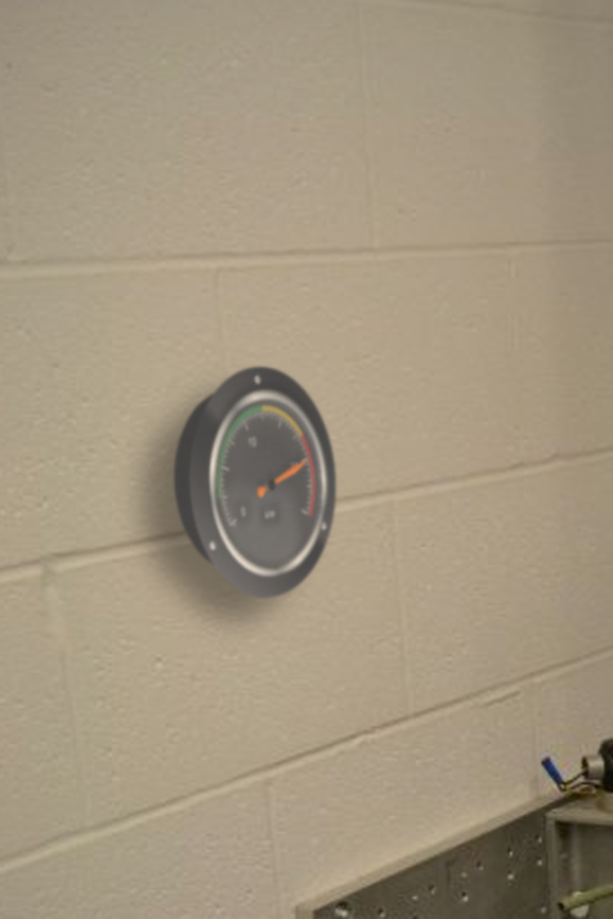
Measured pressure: 20 bar
